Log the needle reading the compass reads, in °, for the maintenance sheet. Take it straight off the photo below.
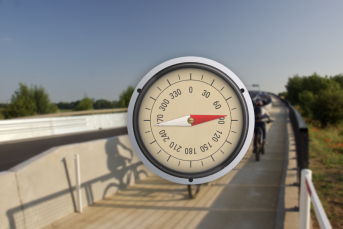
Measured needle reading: 82.5 °
